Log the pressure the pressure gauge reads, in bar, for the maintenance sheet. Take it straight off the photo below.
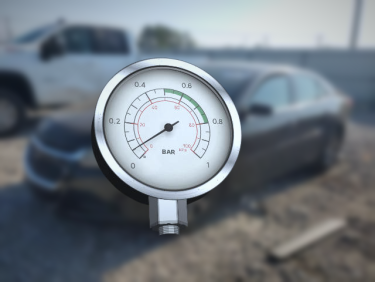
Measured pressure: 0.05 bar
